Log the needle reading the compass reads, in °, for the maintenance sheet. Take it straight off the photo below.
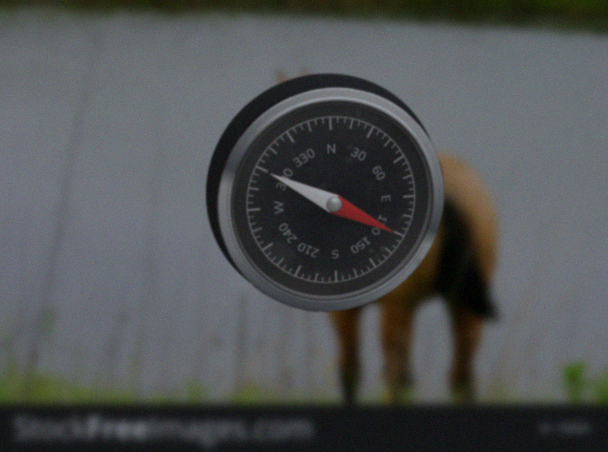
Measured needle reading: 120 °
